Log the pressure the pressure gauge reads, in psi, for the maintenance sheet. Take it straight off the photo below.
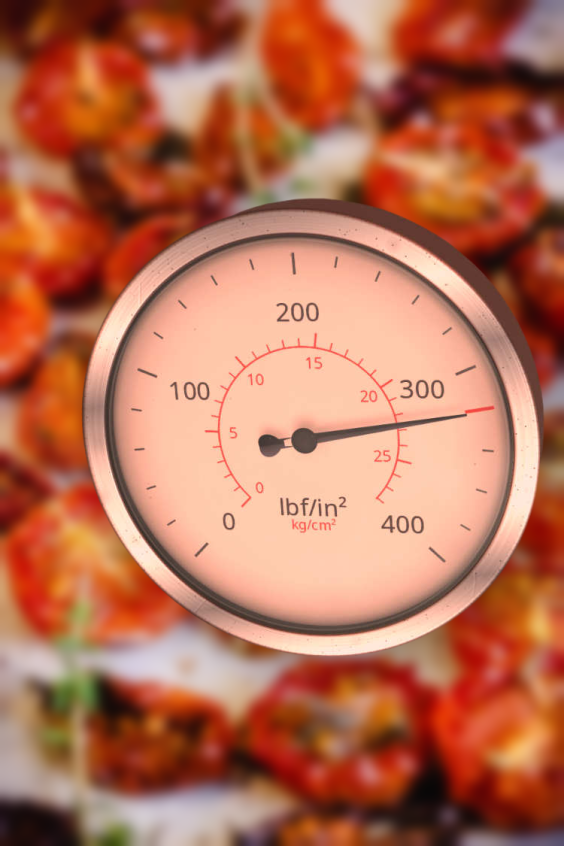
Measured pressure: 320 psi
